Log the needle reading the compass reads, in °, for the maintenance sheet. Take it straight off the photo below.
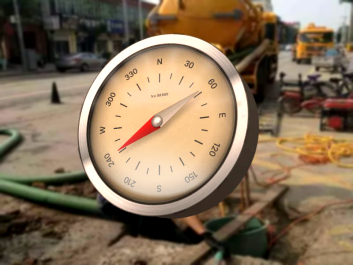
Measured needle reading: 240 °
